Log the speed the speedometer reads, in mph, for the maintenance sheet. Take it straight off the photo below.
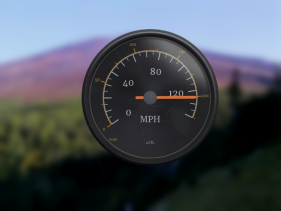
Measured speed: 125 mph
